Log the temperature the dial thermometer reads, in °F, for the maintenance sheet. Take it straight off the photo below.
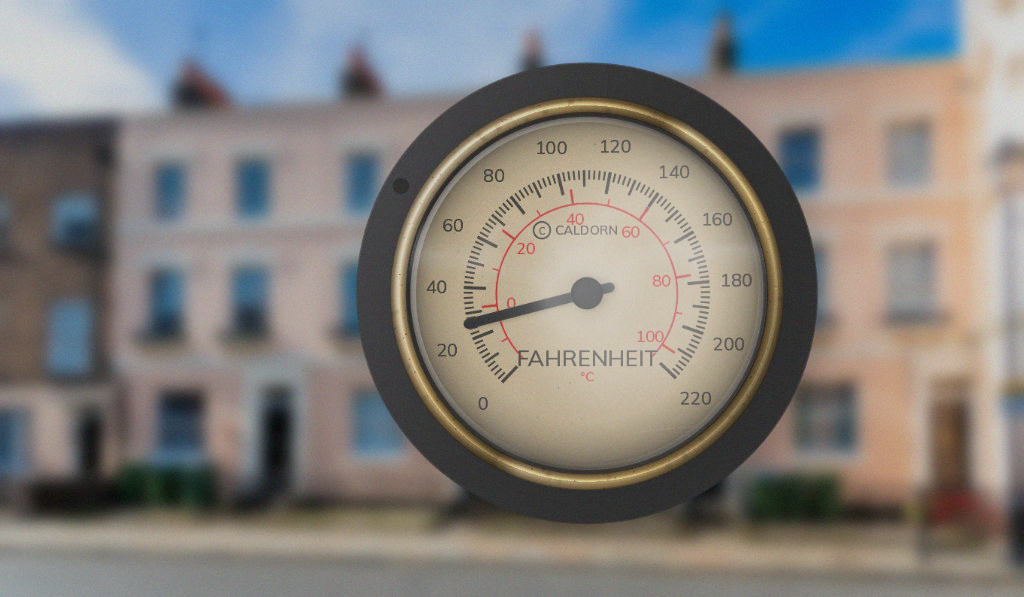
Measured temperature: 26 °F
